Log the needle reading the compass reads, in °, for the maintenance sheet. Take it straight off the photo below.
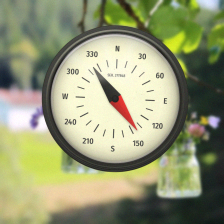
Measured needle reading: 142.5 °
